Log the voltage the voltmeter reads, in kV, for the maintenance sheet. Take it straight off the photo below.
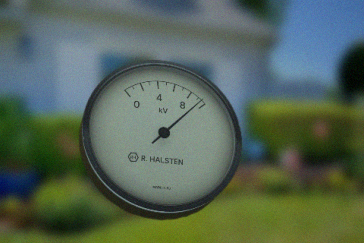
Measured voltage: 9.5 kV
